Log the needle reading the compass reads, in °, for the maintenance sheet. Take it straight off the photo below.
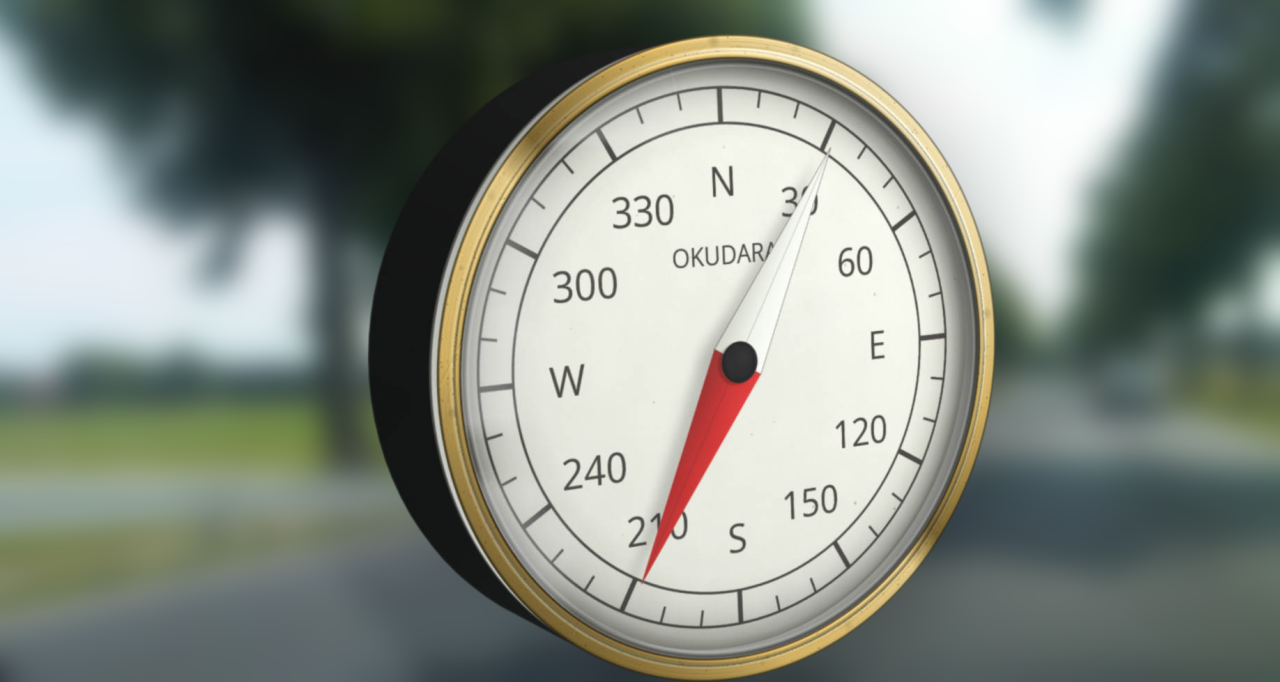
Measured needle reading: 210 °
